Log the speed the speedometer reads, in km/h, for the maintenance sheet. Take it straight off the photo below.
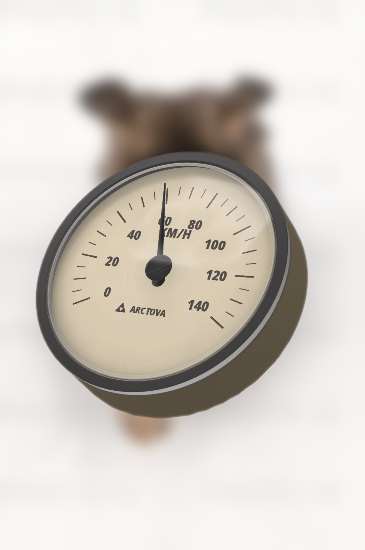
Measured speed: 60 km/h
